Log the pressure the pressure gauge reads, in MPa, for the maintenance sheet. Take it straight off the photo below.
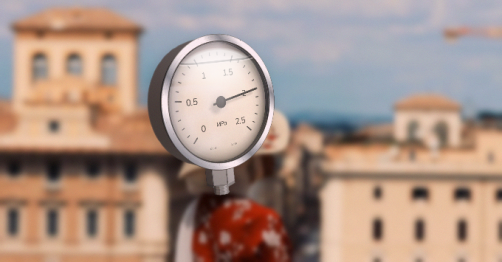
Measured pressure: 2 MPa
